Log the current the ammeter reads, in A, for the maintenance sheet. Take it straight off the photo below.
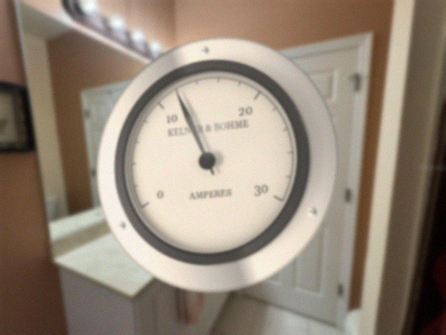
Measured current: 12 A
